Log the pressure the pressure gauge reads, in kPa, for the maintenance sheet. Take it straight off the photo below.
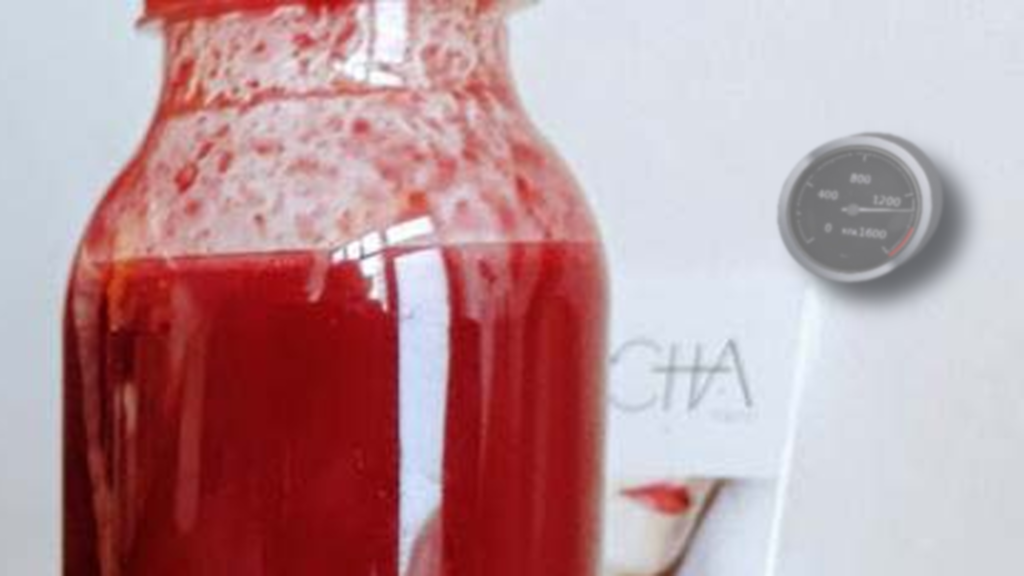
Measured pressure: 1300 kPa
